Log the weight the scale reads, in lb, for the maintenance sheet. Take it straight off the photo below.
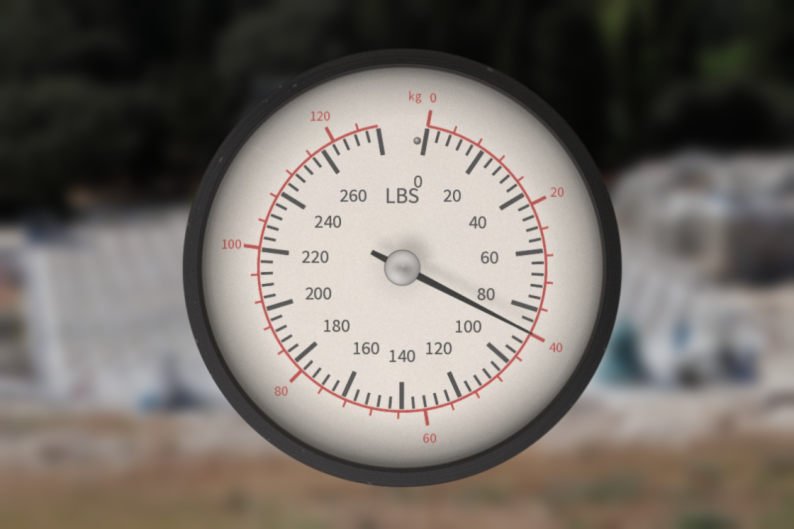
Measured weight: 88 lb
